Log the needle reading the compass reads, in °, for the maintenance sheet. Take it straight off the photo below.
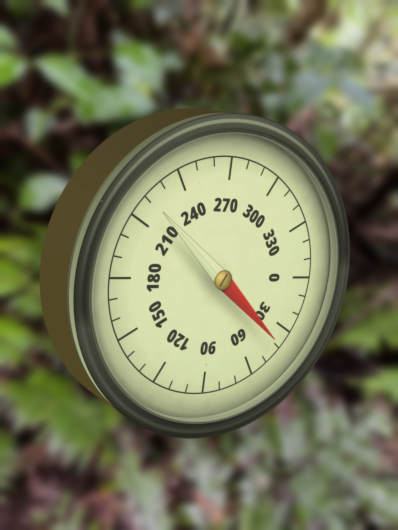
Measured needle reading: 40 °
